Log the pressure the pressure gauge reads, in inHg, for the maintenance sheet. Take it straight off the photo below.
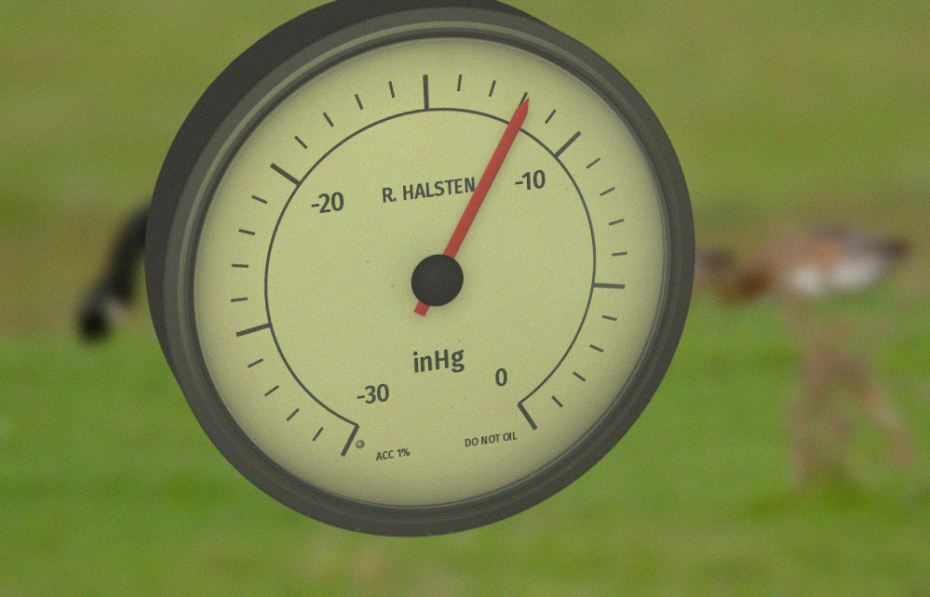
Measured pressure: -12 inHg
